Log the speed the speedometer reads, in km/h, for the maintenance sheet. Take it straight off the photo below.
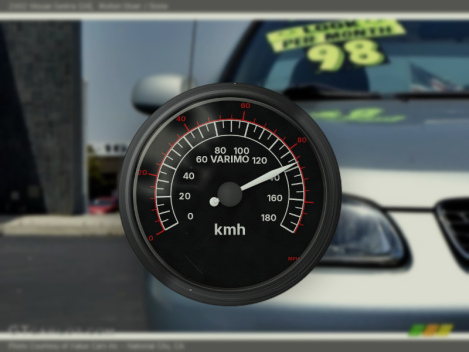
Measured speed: 137.5 km/h
